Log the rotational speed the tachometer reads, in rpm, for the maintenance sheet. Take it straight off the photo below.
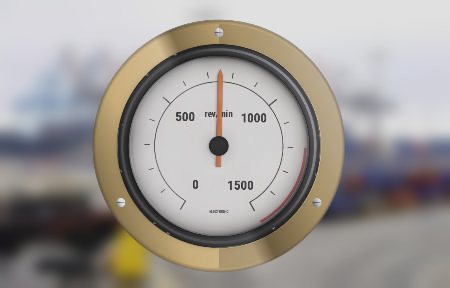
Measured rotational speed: 750 rpm
